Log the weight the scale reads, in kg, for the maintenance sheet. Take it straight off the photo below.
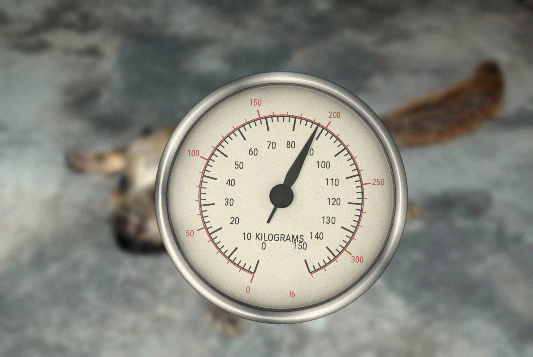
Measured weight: 88 kg
